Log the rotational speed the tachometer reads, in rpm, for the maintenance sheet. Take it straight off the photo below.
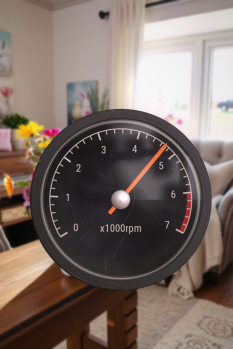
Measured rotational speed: 4700 rpm
